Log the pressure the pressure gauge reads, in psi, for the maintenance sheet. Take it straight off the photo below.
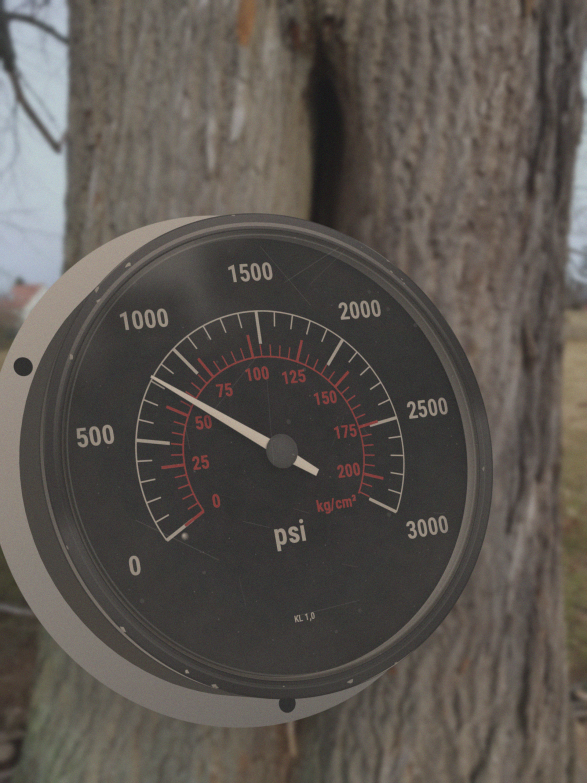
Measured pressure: 800 psi
